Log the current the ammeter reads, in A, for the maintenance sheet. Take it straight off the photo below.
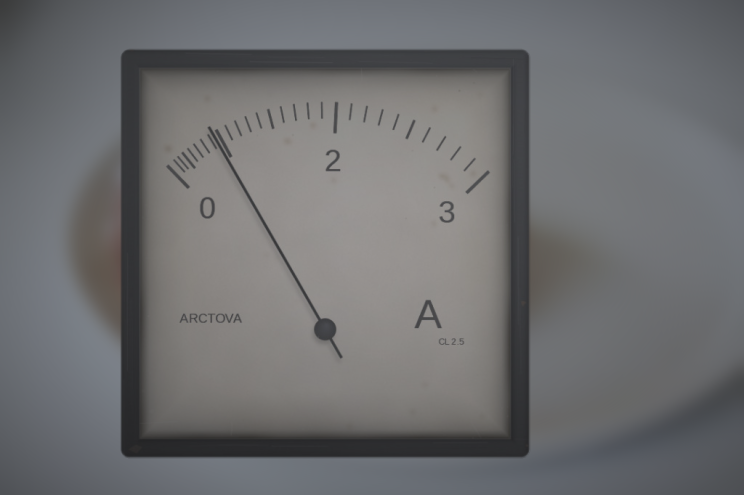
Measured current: 0.95 A
